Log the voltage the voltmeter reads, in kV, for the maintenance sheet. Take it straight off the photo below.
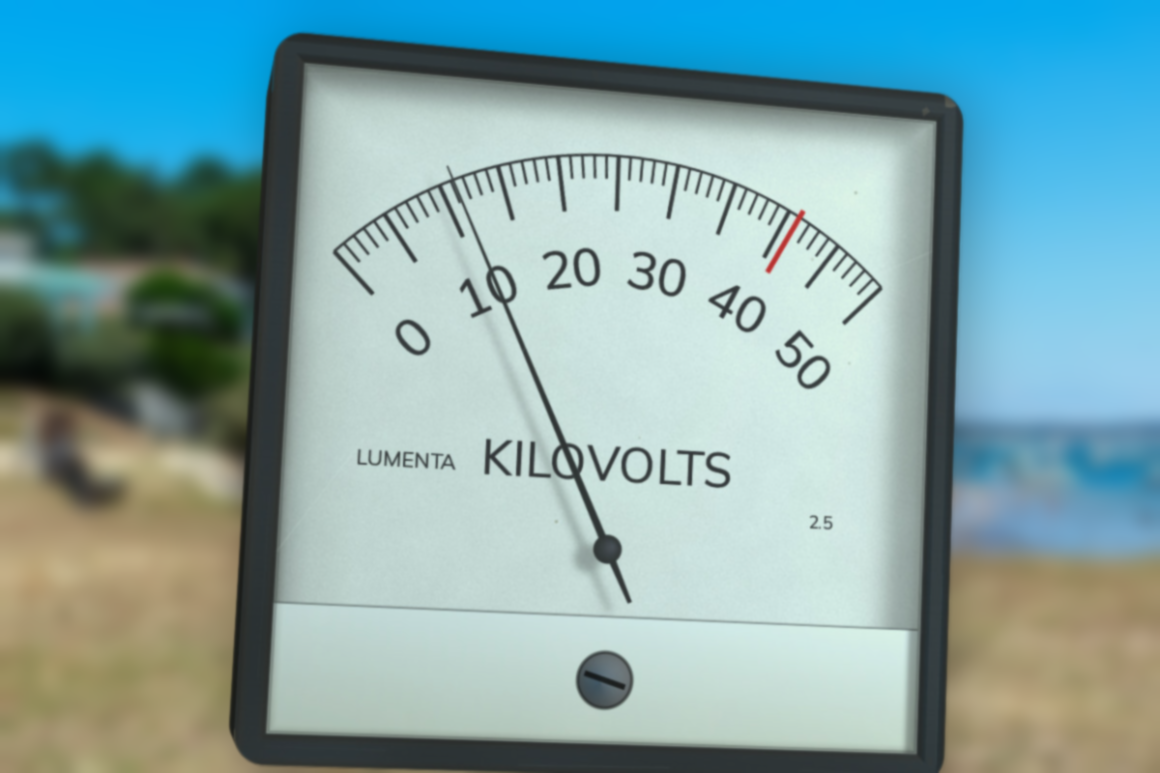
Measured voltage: 11 kV
